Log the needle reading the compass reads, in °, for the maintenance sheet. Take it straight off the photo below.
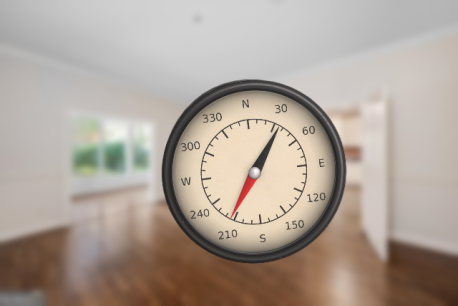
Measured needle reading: 215 °
